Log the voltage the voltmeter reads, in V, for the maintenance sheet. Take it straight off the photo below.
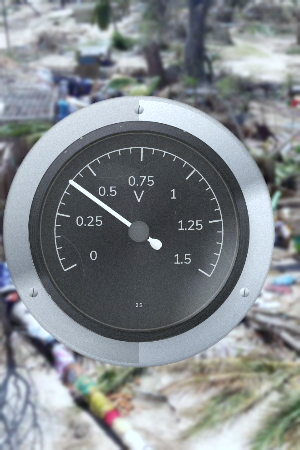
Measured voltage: 0.4 V
